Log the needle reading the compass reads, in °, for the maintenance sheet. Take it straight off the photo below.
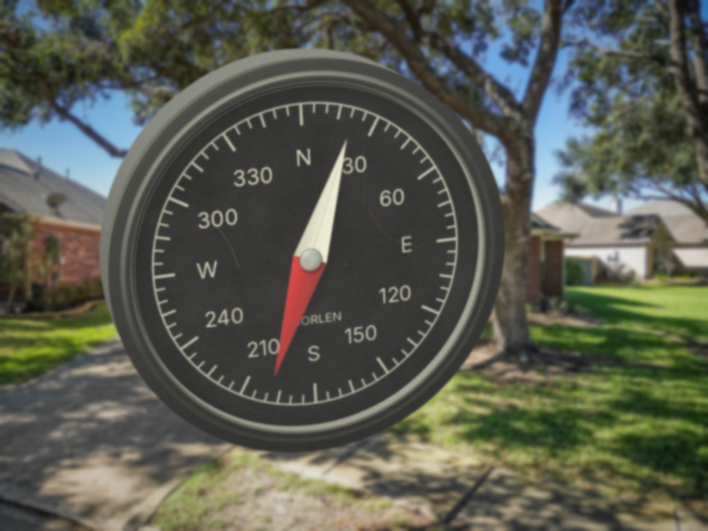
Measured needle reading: 200 °
